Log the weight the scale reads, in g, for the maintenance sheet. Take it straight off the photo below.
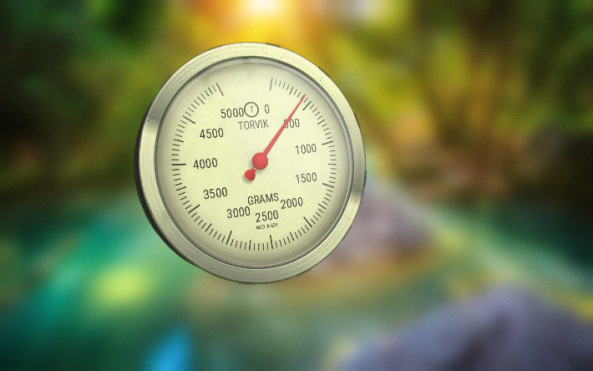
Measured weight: 400 g
